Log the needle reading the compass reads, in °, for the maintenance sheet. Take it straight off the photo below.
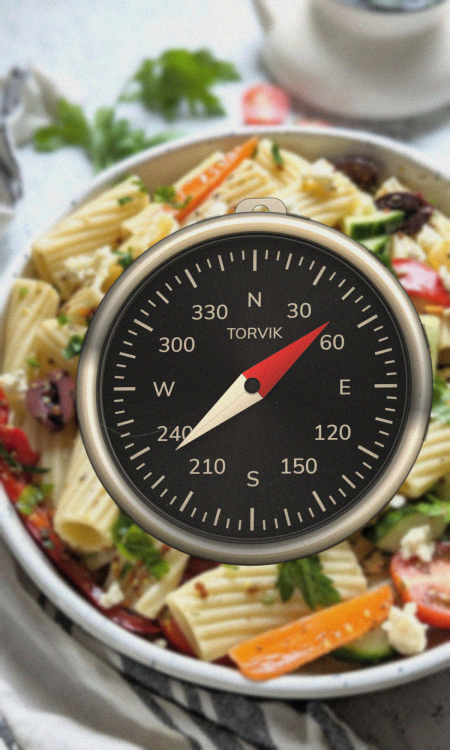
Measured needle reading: 50 °
